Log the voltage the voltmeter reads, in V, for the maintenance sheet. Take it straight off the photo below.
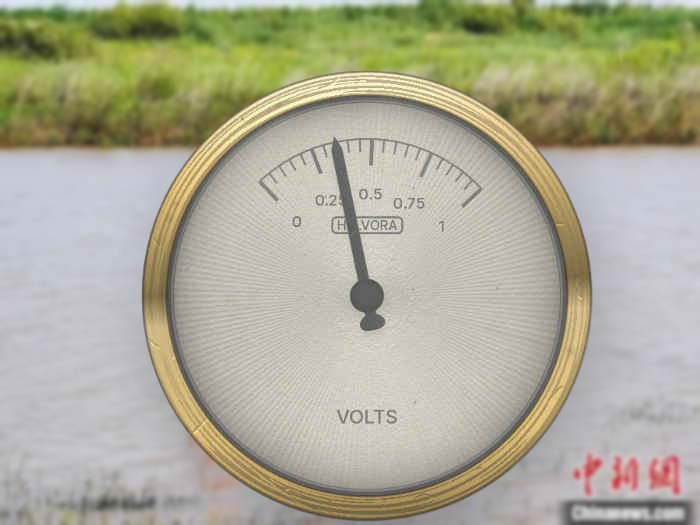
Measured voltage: 0.35 V
